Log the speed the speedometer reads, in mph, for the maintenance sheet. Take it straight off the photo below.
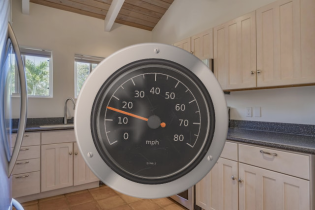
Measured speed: 15 mph
